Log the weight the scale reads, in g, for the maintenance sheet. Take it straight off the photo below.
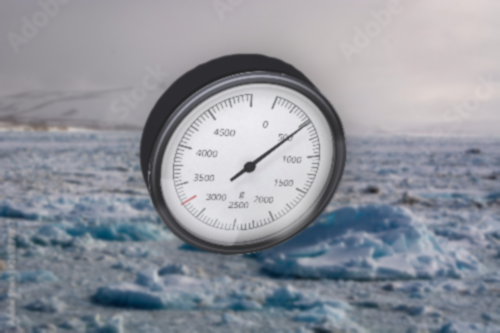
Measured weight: 500 g
